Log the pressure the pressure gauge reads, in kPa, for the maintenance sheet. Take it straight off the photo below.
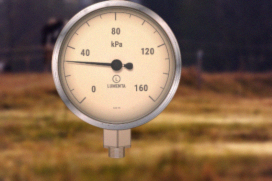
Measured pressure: 30 kPa
